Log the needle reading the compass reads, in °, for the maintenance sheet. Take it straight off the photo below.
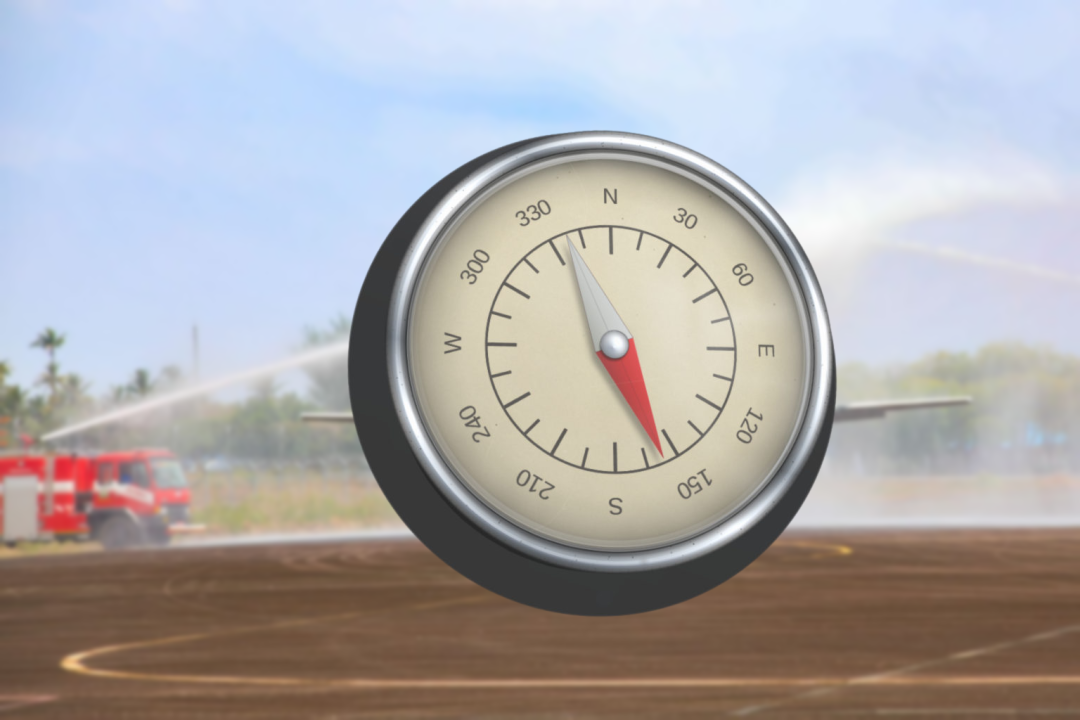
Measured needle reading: 157.5 °
